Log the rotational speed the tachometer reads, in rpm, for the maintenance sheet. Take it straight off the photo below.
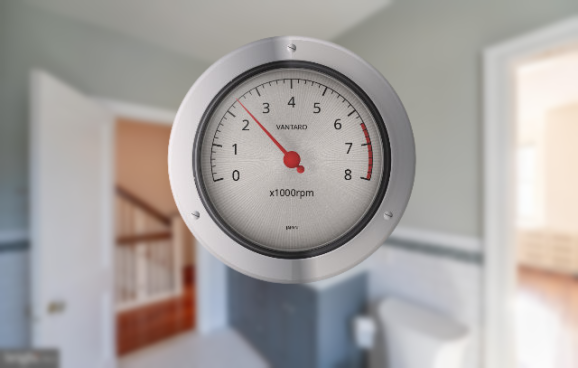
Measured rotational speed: 2400 rpm
